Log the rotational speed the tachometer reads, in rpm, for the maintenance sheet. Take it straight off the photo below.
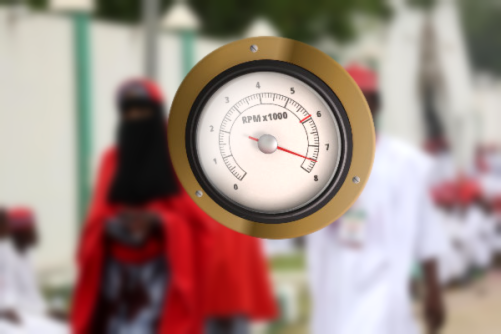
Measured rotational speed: 7500 rpm
